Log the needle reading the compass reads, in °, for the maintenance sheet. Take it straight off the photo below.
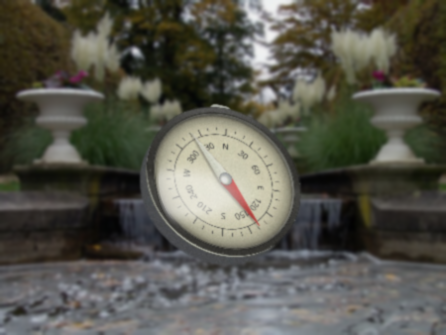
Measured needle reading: 140 °
